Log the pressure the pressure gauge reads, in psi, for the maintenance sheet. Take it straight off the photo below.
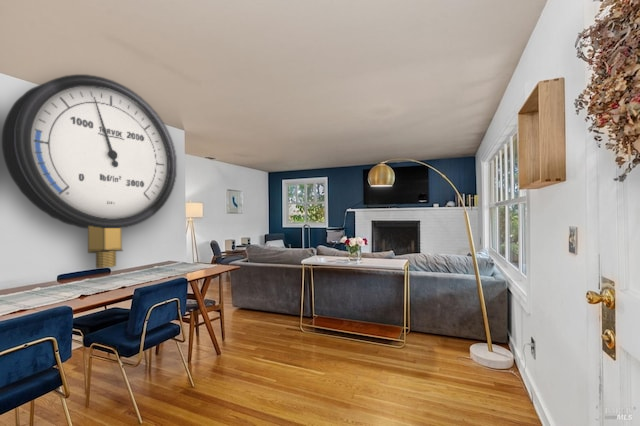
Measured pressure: 1300 psi
